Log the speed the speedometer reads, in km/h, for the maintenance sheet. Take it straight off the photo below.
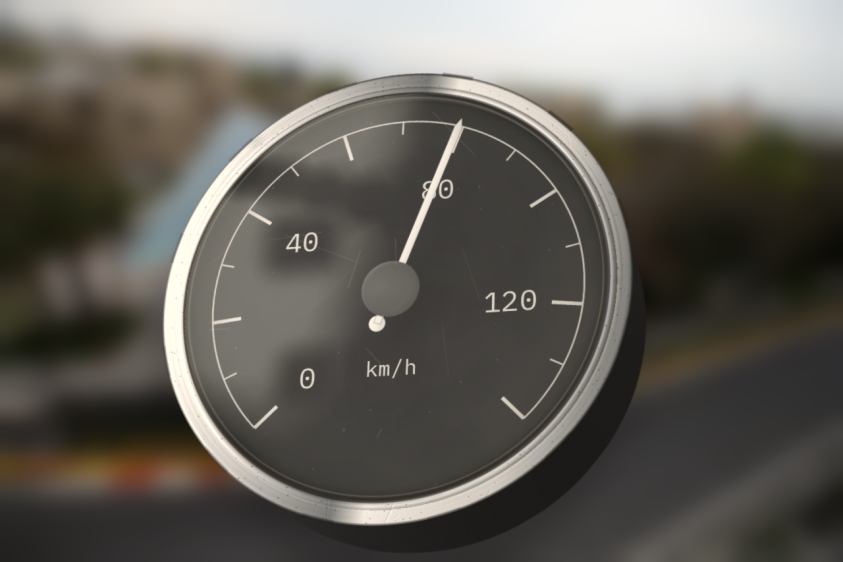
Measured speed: 80 km/h
